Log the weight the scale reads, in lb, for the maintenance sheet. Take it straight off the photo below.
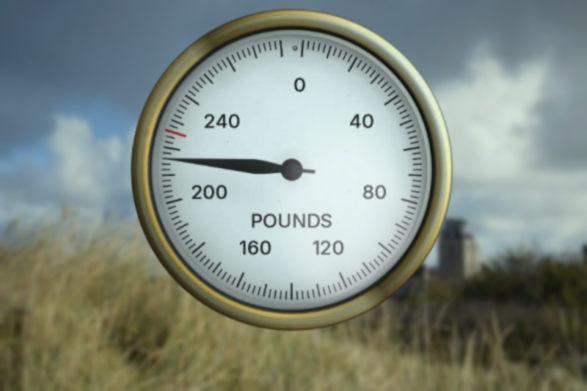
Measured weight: 216 lb
